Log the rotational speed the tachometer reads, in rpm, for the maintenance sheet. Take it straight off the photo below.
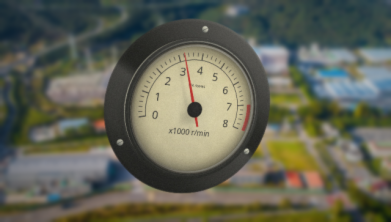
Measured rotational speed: 3200 rpm
